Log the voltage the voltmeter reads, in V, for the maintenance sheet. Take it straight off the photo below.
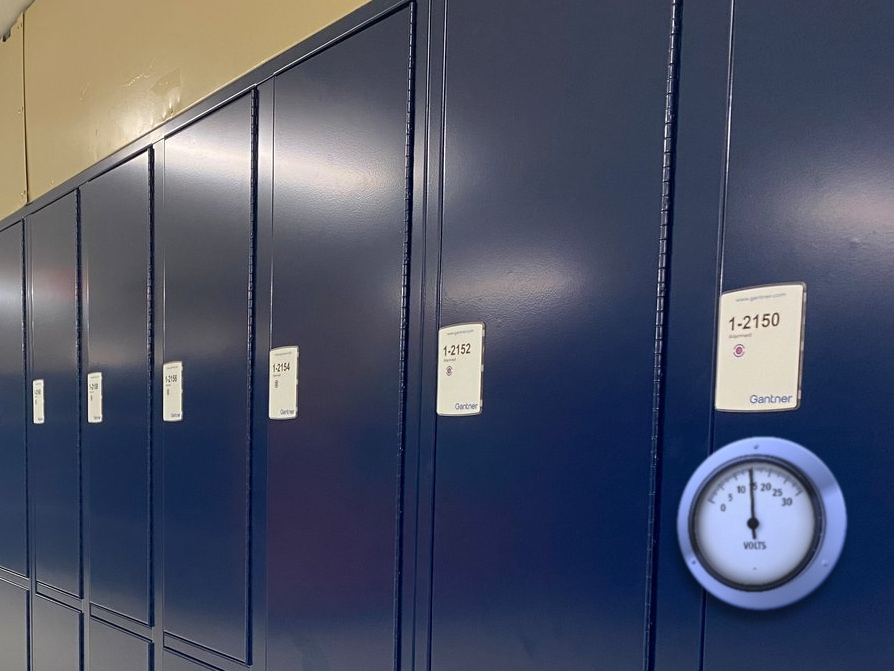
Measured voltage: 15 V
